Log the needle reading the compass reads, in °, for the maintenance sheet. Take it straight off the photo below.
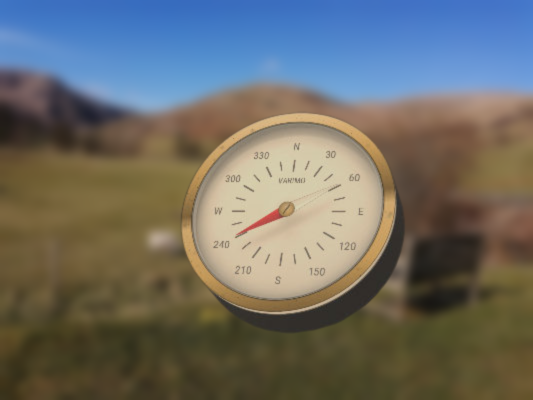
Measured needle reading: 240 °
